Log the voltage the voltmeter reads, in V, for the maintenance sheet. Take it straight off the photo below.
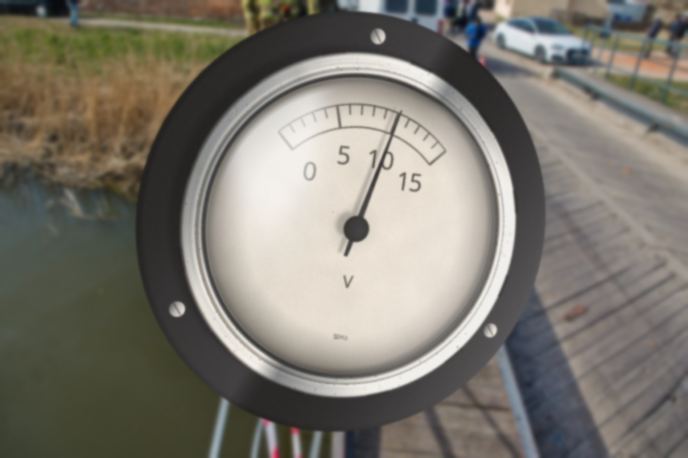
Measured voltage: 10 V
